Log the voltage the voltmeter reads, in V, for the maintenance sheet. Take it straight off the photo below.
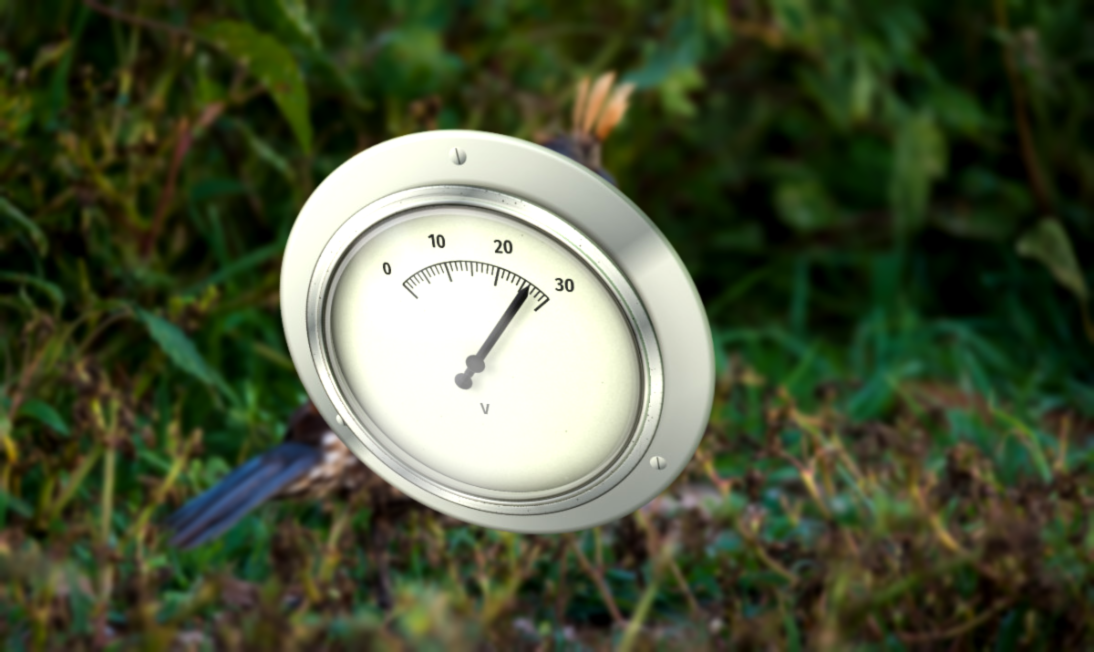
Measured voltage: 26 V
